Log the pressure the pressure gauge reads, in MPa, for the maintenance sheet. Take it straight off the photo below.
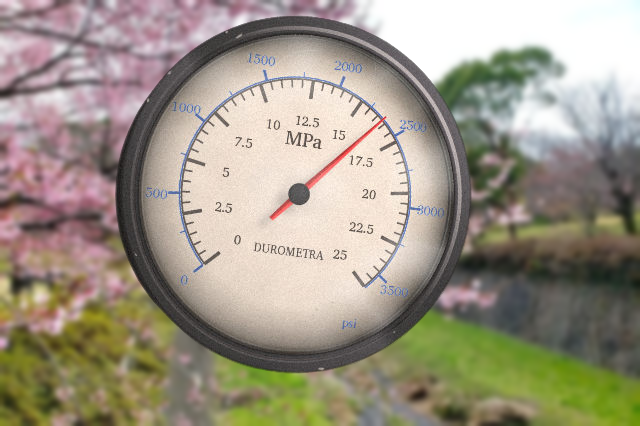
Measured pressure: 16.25 MPa
